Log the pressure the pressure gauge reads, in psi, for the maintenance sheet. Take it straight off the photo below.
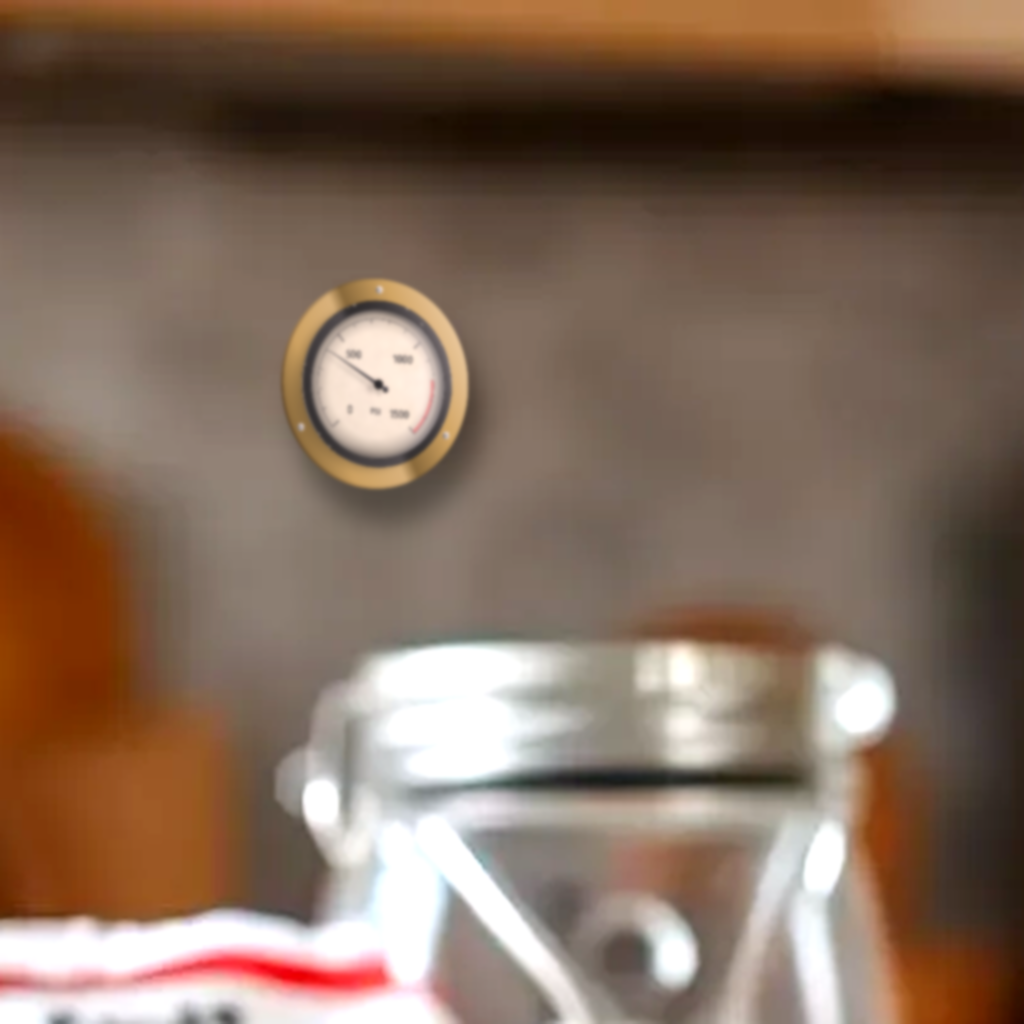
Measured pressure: 400 psi
